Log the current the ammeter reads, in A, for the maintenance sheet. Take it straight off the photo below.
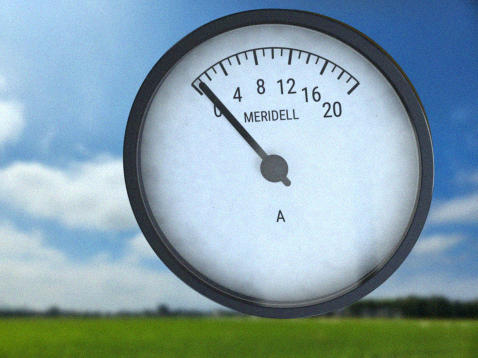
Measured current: 1 A
